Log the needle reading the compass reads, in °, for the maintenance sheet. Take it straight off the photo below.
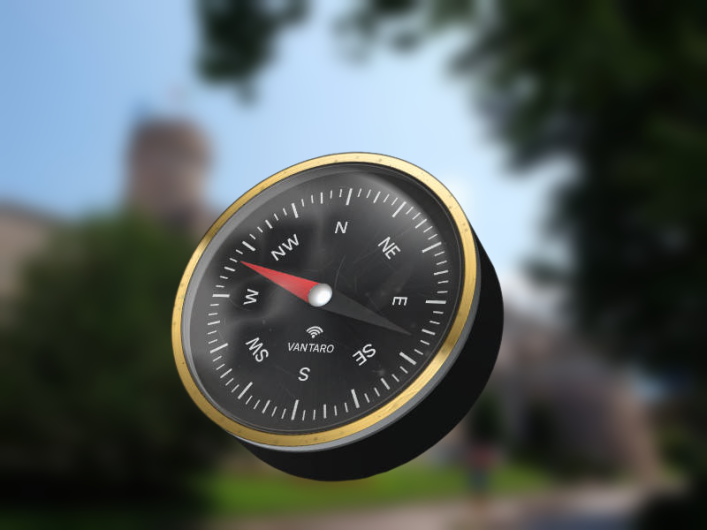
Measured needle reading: 290 °
